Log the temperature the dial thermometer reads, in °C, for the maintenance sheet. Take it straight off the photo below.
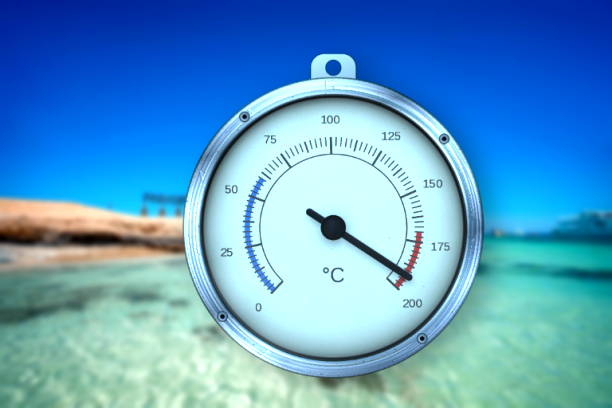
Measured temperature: 192.5 °C
